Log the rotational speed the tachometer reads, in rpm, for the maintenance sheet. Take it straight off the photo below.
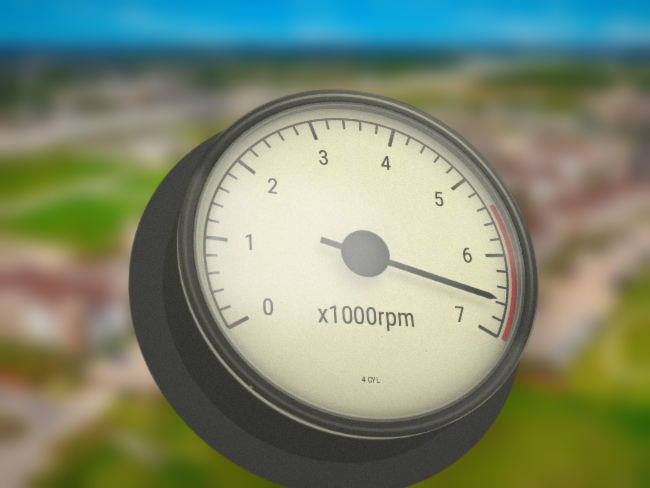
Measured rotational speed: 6600 rpm
